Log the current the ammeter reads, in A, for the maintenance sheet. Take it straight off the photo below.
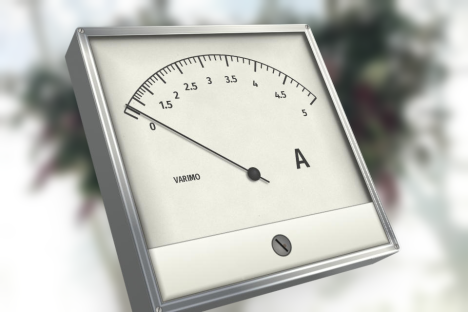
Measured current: 0.5 A
